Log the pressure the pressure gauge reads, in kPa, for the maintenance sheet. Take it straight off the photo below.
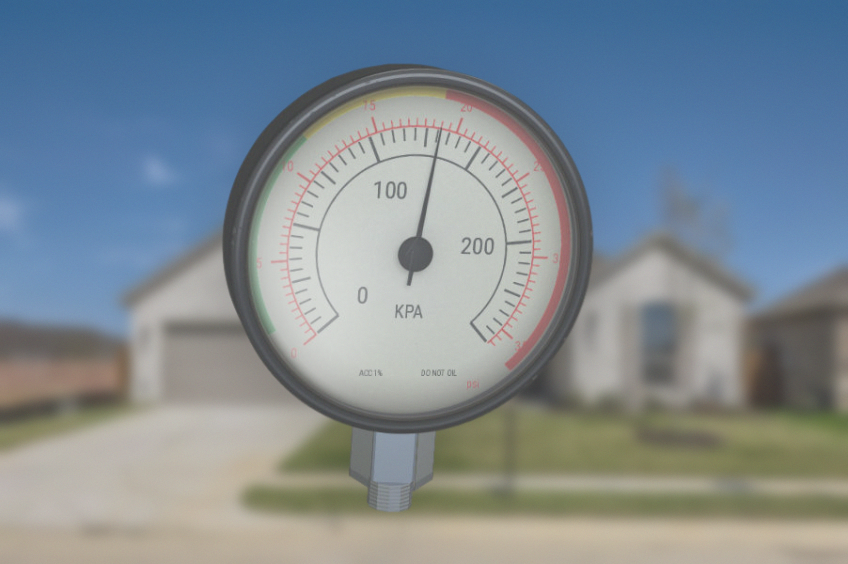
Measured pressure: 130 kPa
